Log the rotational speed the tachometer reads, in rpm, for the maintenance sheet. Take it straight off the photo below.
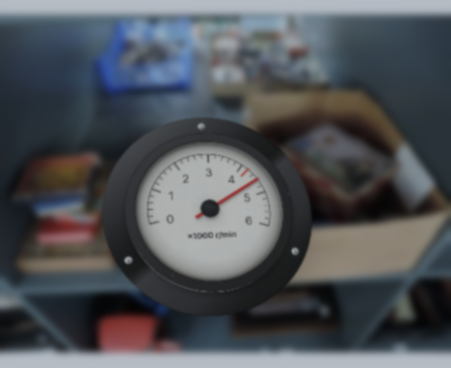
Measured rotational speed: 4600 rpm
